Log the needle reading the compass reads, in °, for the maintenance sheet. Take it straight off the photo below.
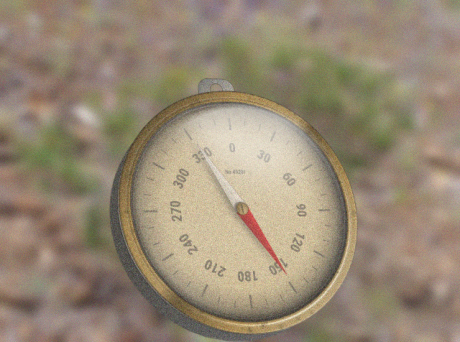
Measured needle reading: 150 °
